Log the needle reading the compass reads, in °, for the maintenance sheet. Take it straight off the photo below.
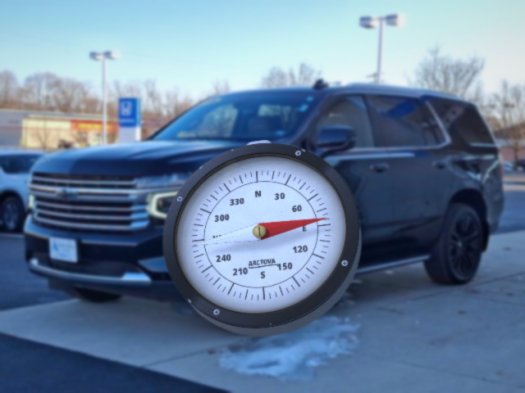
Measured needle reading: 85 °
